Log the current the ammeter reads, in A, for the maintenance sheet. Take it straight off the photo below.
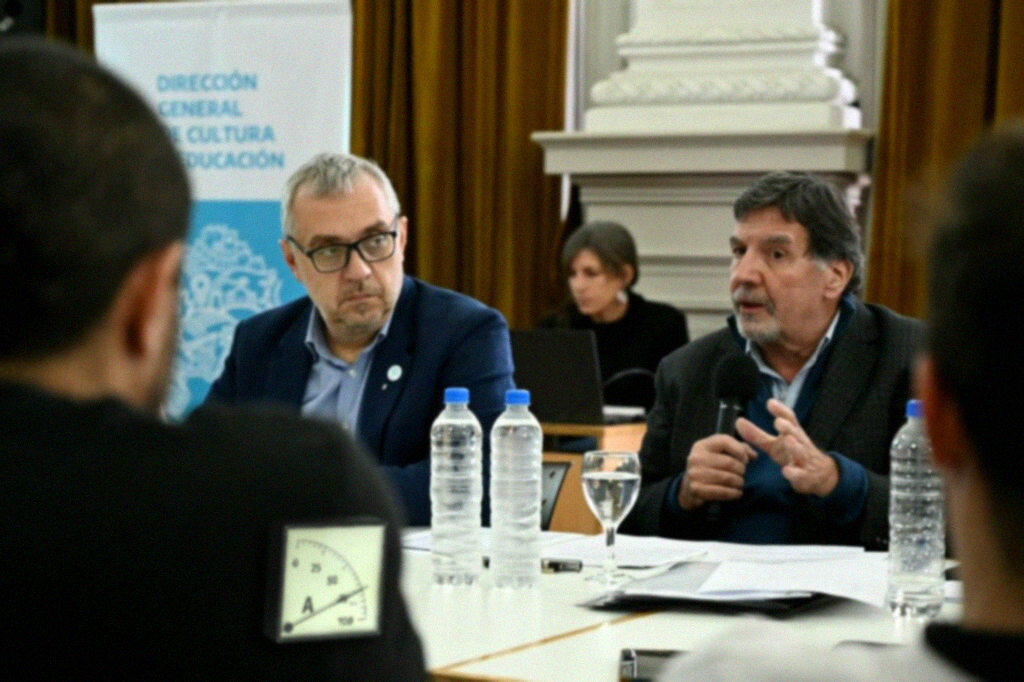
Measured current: 75 A
